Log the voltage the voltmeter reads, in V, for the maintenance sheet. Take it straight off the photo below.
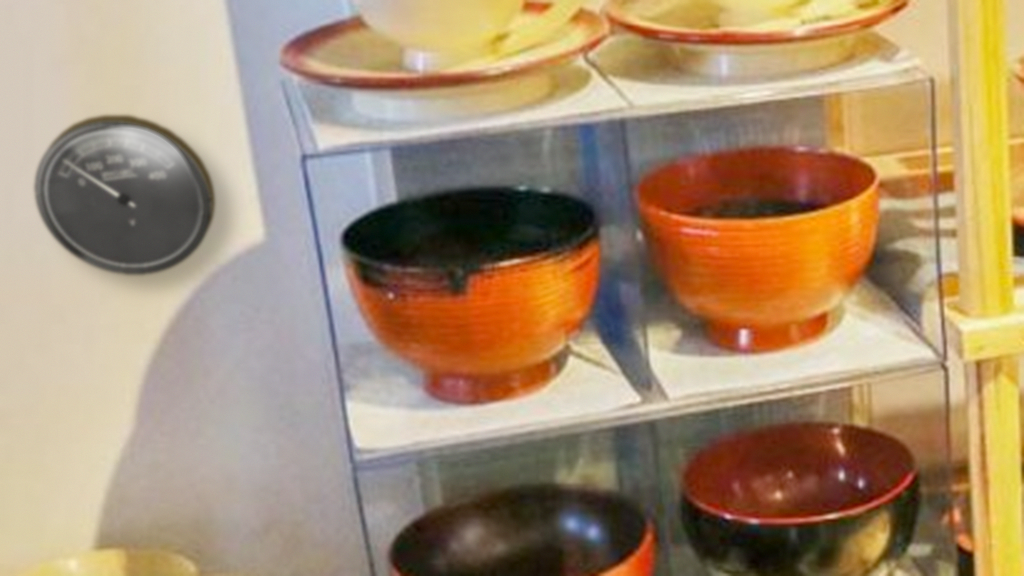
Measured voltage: 50 V
